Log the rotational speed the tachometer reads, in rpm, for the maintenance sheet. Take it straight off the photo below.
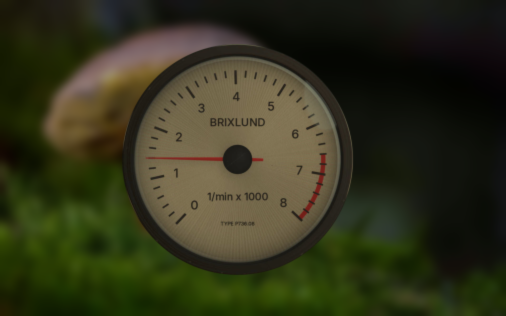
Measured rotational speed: 1400 rpm
